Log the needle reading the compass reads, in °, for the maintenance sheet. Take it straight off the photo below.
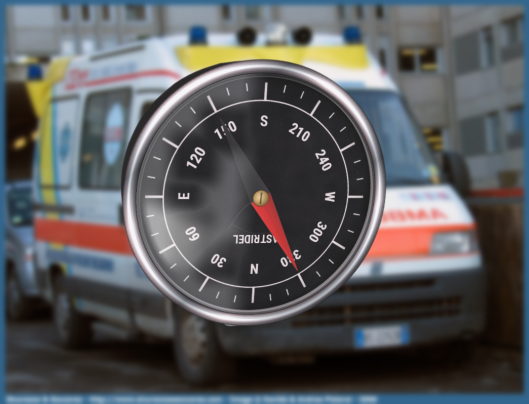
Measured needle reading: 330 °
